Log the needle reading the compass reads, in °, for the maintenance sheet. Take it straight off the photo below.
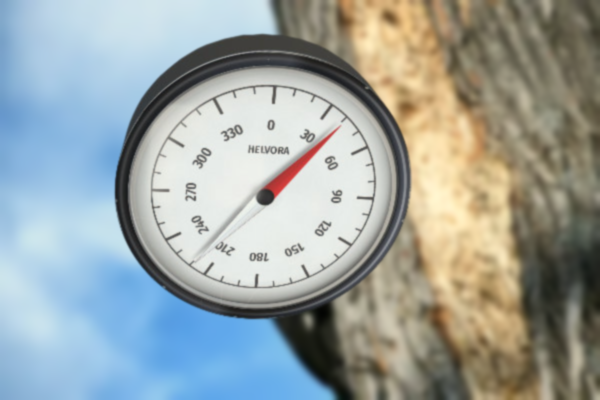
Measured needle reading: 40 °
